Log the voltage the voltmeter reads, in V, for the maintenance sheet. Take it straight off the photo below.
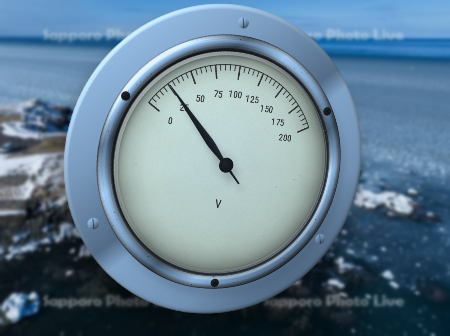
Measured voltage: 25 V
